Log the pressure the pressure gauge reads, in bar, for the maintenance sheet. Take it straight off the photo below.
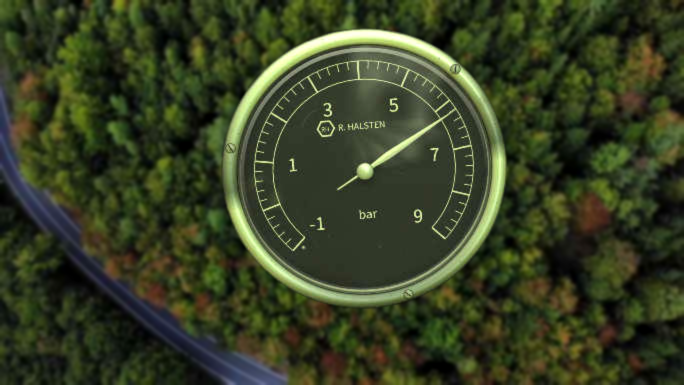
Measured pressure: 6.2 bar
